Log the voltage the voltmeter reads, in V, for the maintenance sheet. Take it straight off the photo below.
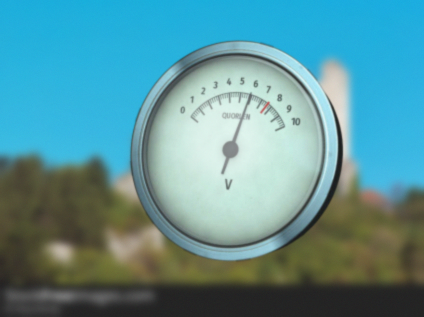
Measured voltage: 6 V
